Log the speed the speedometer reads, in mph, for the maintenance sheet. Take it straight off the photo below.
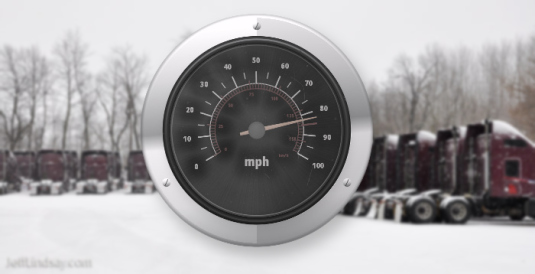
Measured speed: 82.5 mph
